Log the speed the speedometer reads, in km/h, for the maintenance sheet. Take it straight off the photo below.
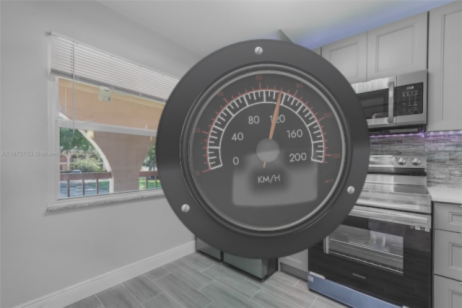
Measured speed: 115 km/h
